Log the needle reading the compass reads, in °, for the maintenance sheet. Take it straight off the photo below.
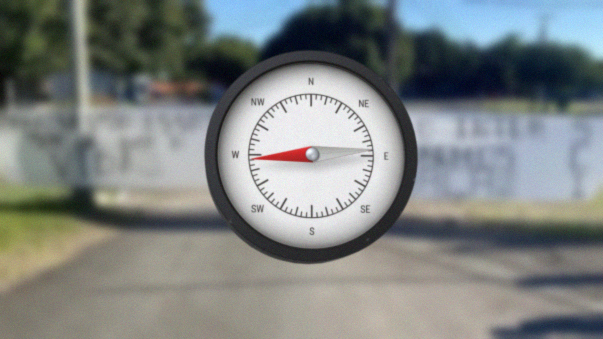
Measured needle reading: 265 °
